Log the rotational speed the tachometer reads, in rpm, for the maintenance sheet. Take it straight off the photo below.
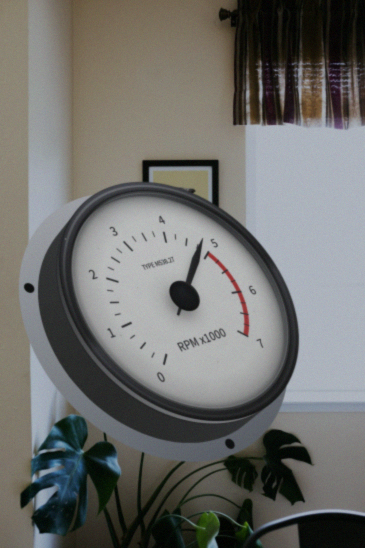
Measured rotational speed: 4750 rpm
